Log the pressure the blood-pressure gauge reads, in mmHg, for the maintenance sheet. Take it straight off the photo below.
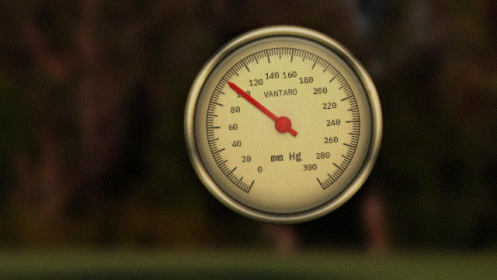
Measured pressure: 100 mmHg
